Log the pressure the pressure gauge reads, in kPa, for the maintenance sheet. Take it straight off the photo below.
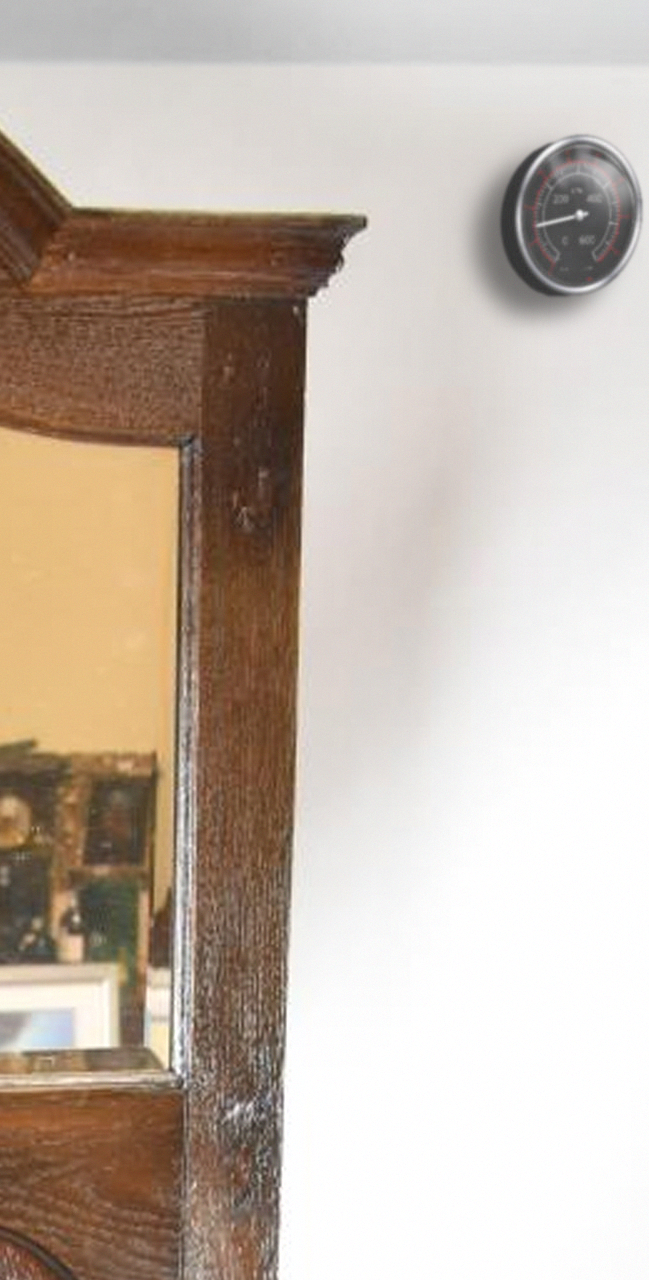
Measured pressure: 100 kPa
